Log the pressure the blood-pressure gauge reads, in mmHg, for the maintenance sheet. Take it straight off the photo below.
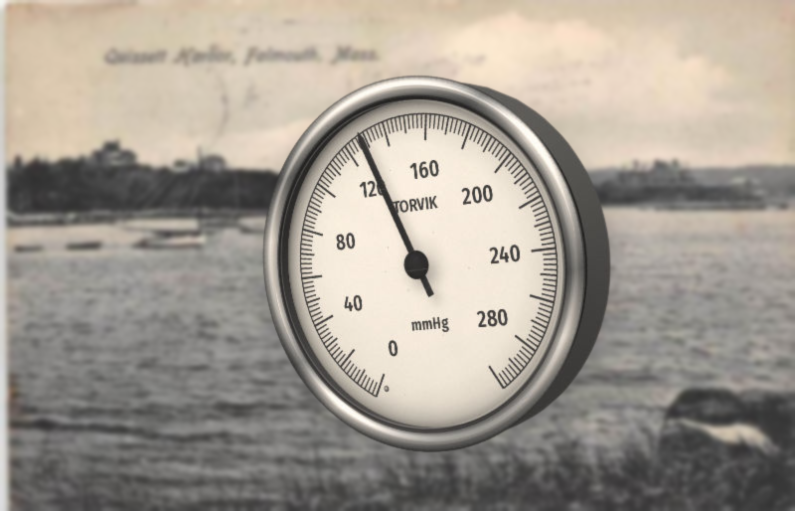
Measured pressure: 130 mmHg
